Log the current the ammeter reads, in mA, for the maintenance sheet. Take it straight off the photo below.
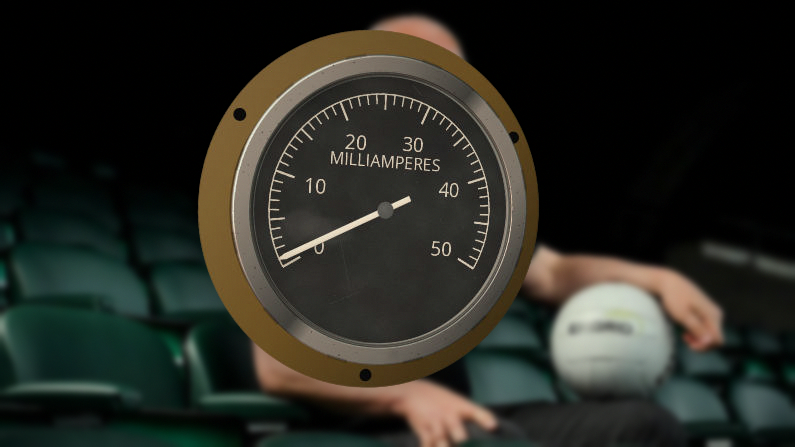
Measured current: 1 mA
